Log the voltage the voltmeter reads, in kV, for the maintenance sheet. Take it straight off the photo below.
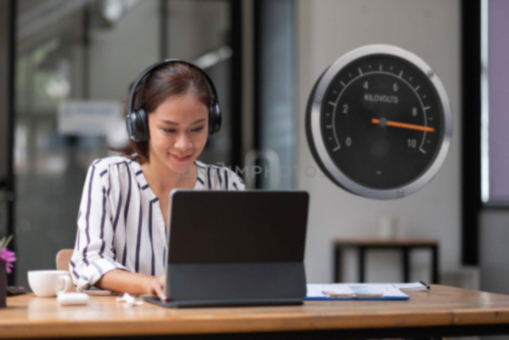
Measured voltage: 9 kV
